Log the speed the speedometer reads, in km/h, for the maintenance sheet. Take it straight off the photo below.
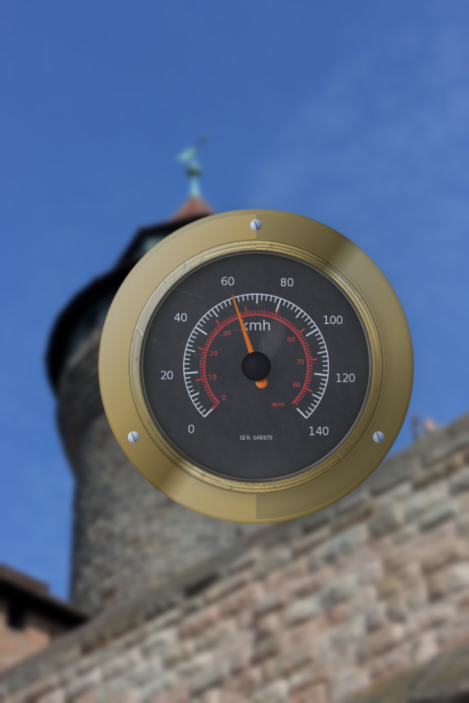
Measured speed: 60 km/h
